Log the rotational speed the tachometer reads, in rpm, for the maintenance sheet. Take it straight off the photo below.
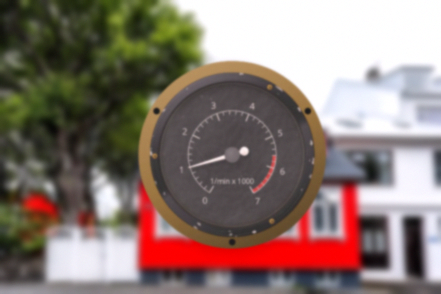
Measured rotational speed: 1000 rpm
